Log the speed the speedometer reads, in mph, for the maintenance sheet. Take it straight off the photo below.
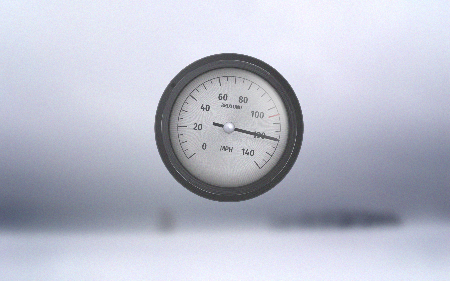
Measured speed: 120 mph
